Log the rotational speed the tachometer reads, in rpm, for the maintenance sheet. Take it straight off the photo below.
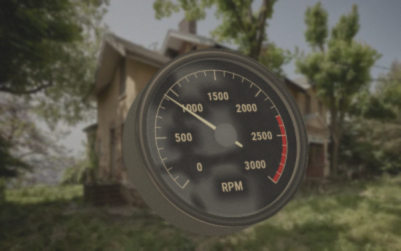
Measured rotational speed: 900 rpm
